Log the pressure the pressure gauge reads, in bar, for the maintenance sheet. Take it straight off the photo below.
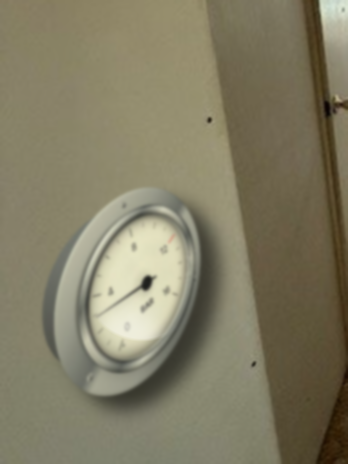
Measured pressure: 3 bar
